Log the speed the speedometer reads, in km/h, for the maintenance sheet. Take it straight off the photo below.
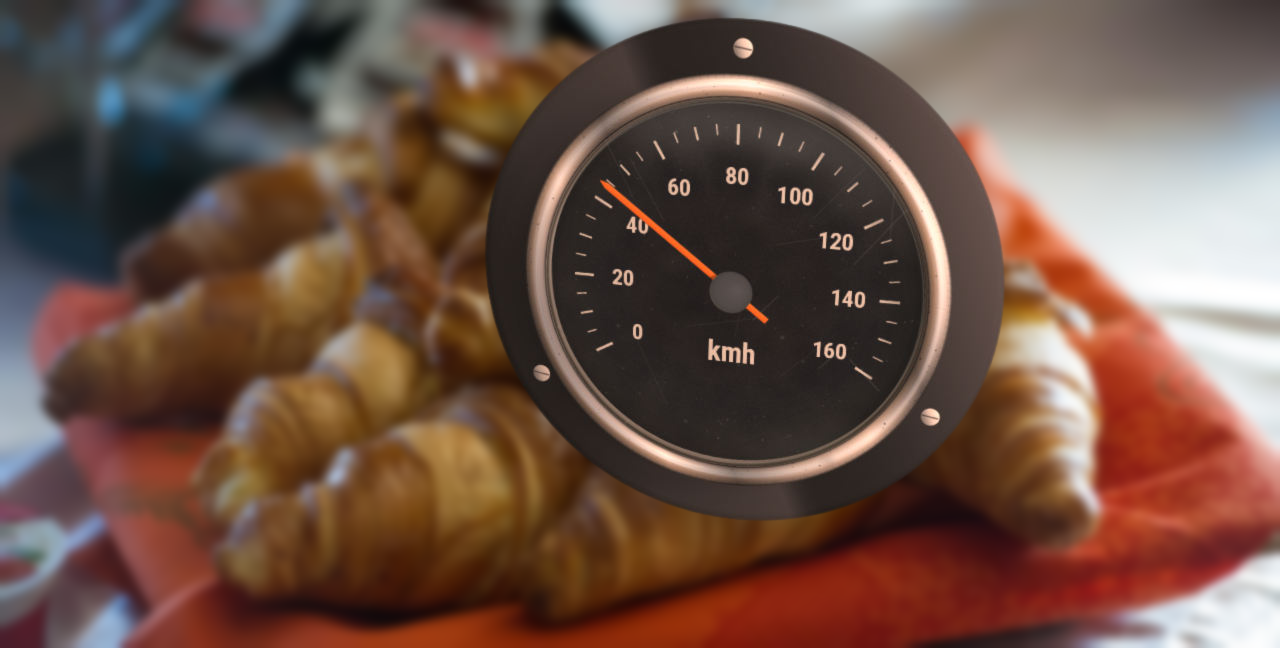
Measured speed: 45 km/h
